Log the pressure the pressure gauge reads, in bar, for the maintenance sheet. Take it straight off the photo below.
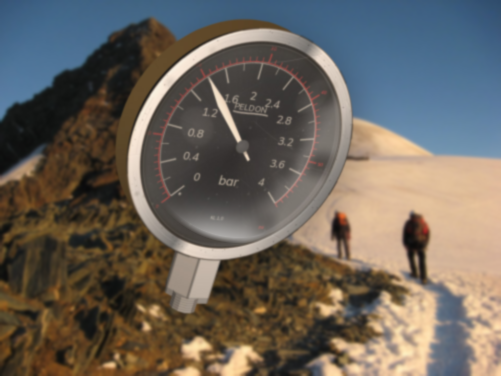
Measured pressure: 1.4 bar
